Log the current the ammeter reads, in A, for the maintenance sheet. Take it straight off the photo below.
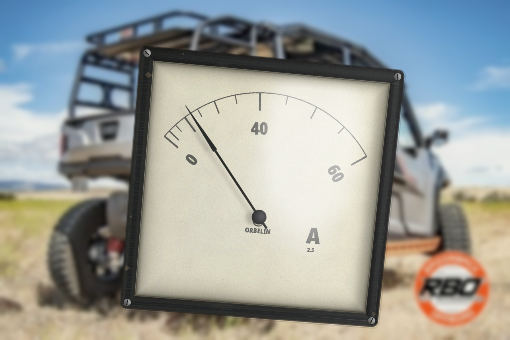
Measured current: 22.5 A
